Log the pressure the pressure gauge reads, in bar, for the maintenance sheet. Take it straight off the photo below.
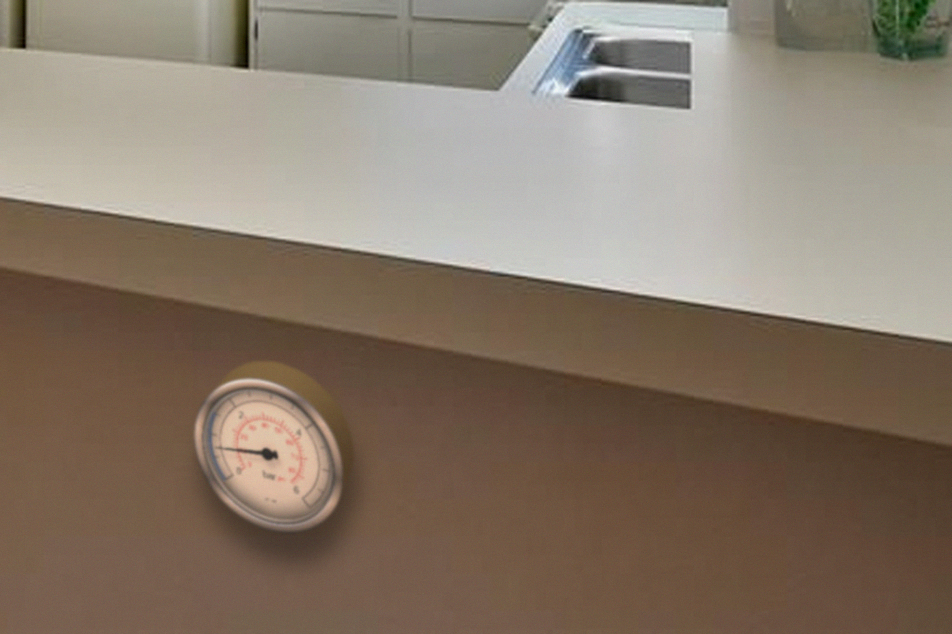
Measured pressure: 0.75 bar
